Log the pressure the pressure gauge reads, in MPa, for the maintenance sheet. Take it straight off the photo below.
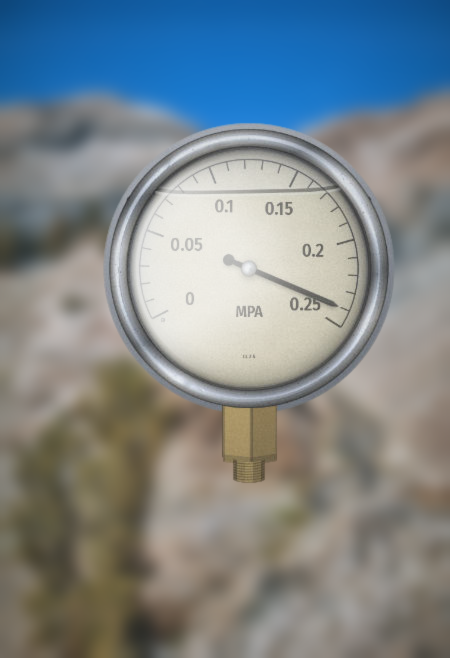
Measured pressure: 0.24 MPa
